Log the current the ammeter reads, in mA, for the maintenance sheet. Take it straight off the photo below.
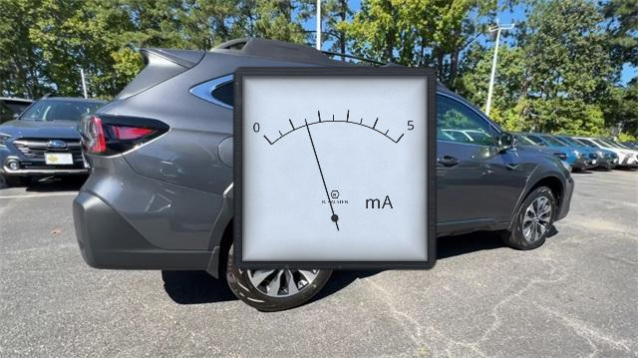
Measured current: 1.5 mA
